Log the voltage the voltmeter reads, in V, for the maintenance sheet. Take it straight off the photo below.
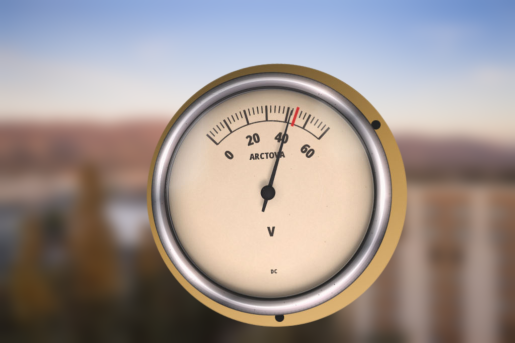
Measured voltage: 42 V
